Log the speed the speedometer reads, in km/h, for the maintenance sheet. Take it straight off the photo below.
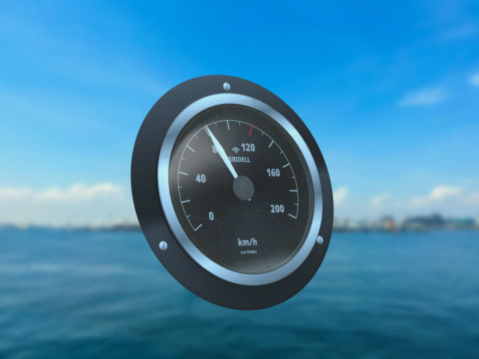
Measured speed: 80 km/h
